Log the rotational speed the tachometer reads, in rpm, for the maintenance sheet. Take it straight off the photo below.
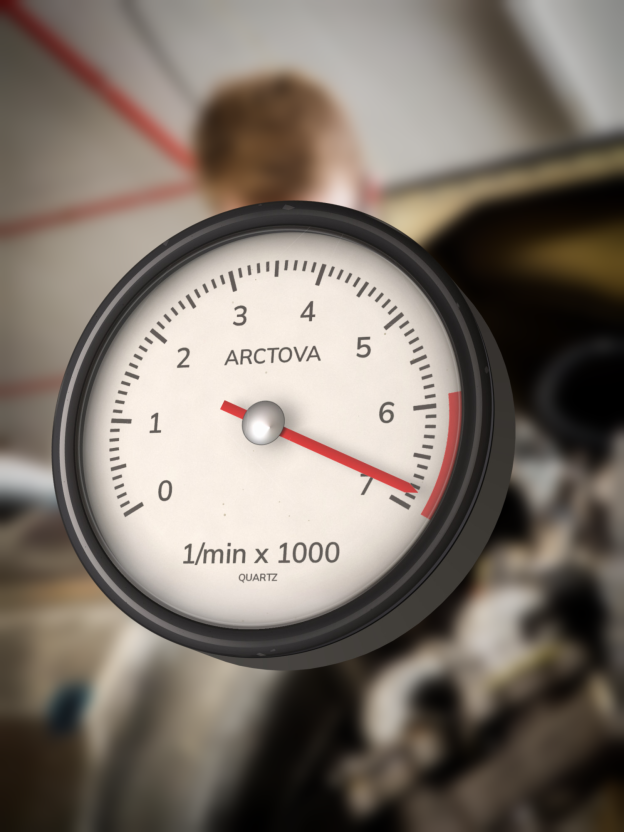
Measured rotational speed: 6850 rpm
